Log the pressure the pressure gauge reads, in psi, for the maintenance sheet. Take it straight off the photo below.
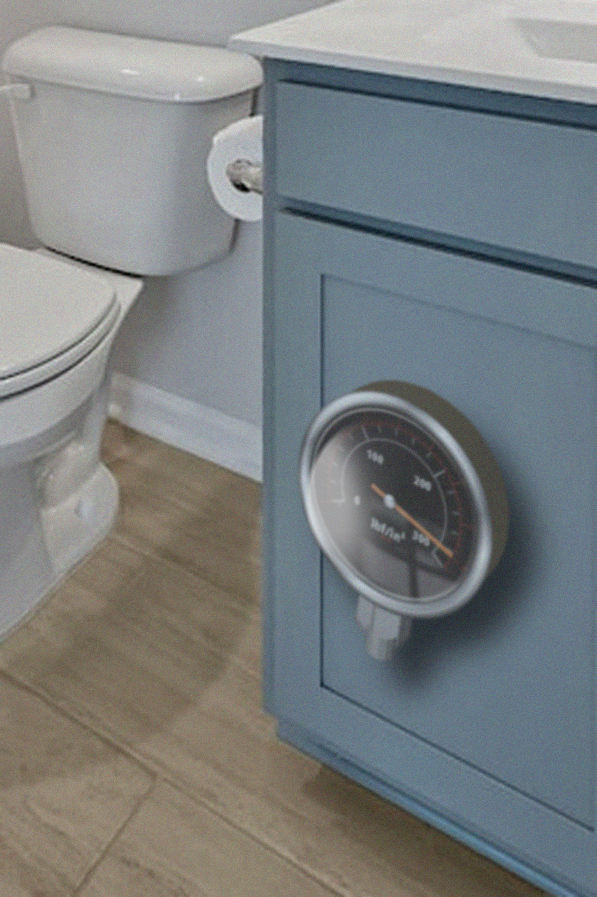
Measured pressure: 280 psi
